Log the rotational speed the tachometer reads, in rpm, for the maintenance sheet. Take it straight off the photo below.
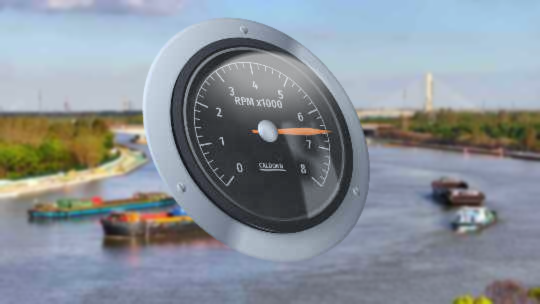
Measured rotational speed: 6600 rpm
